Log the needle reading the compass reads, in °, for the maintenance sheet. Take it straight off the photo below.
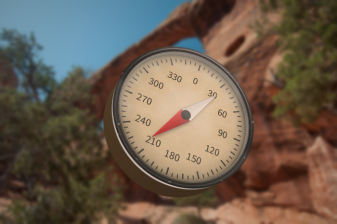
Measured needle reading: 215 °
